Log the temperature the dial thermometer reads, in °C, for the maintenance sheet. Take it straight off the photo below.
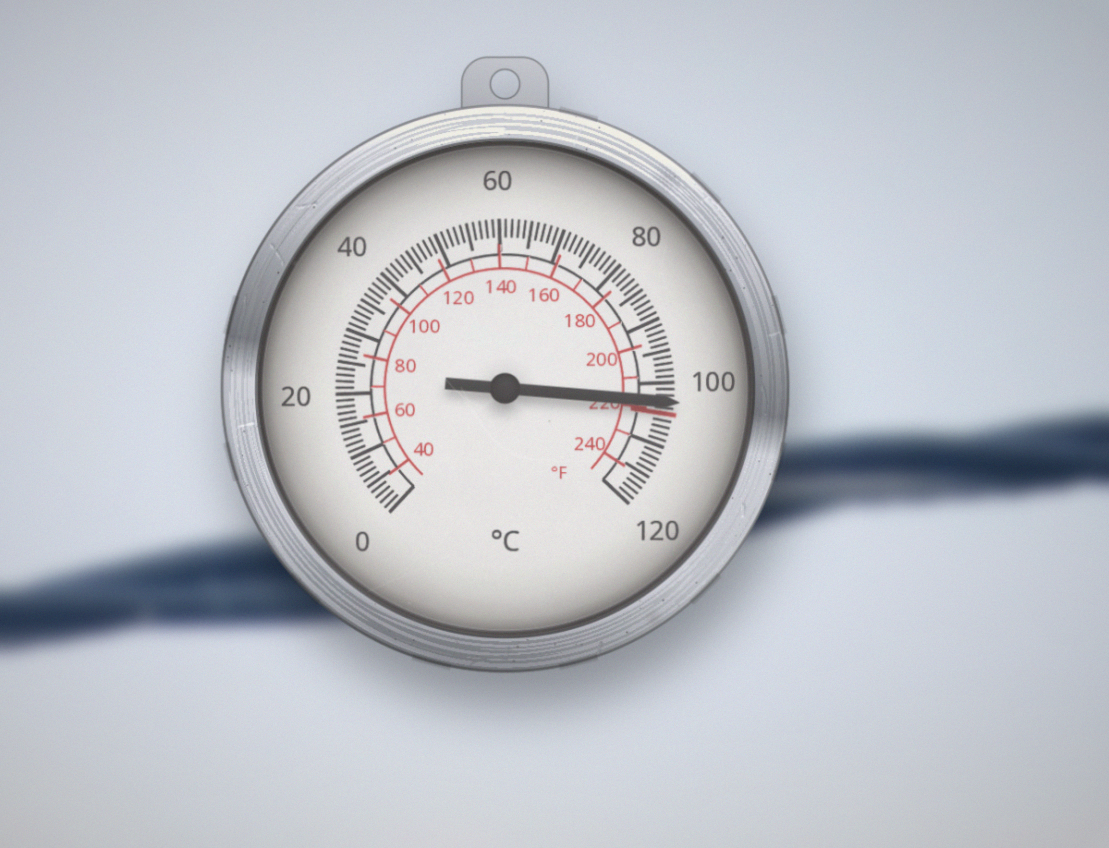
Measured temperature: 103 °C
